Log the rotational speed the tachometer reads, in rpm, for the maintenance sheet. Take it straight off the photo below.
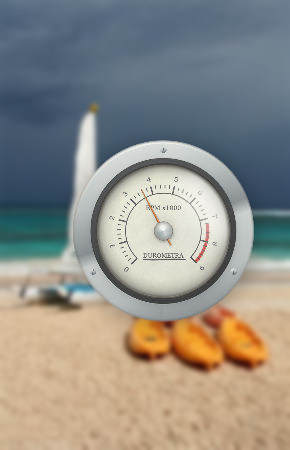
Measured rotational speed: 3600 rpm
